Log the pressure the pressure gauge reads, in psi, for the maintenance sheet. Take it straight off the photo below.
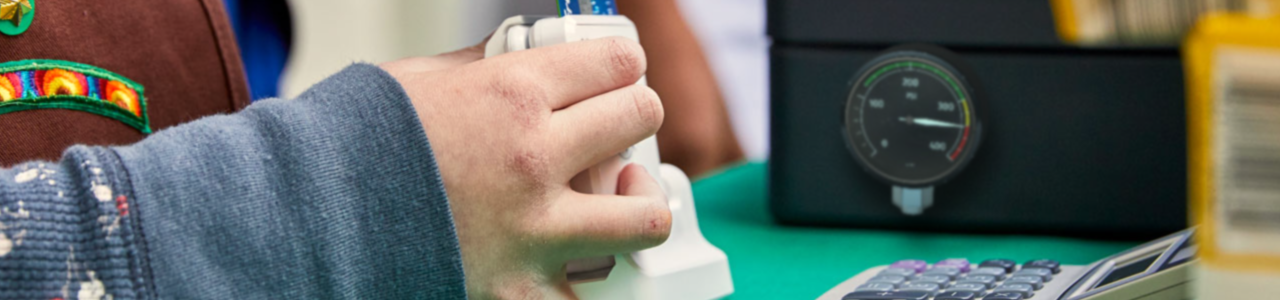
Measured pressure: 340 psi
